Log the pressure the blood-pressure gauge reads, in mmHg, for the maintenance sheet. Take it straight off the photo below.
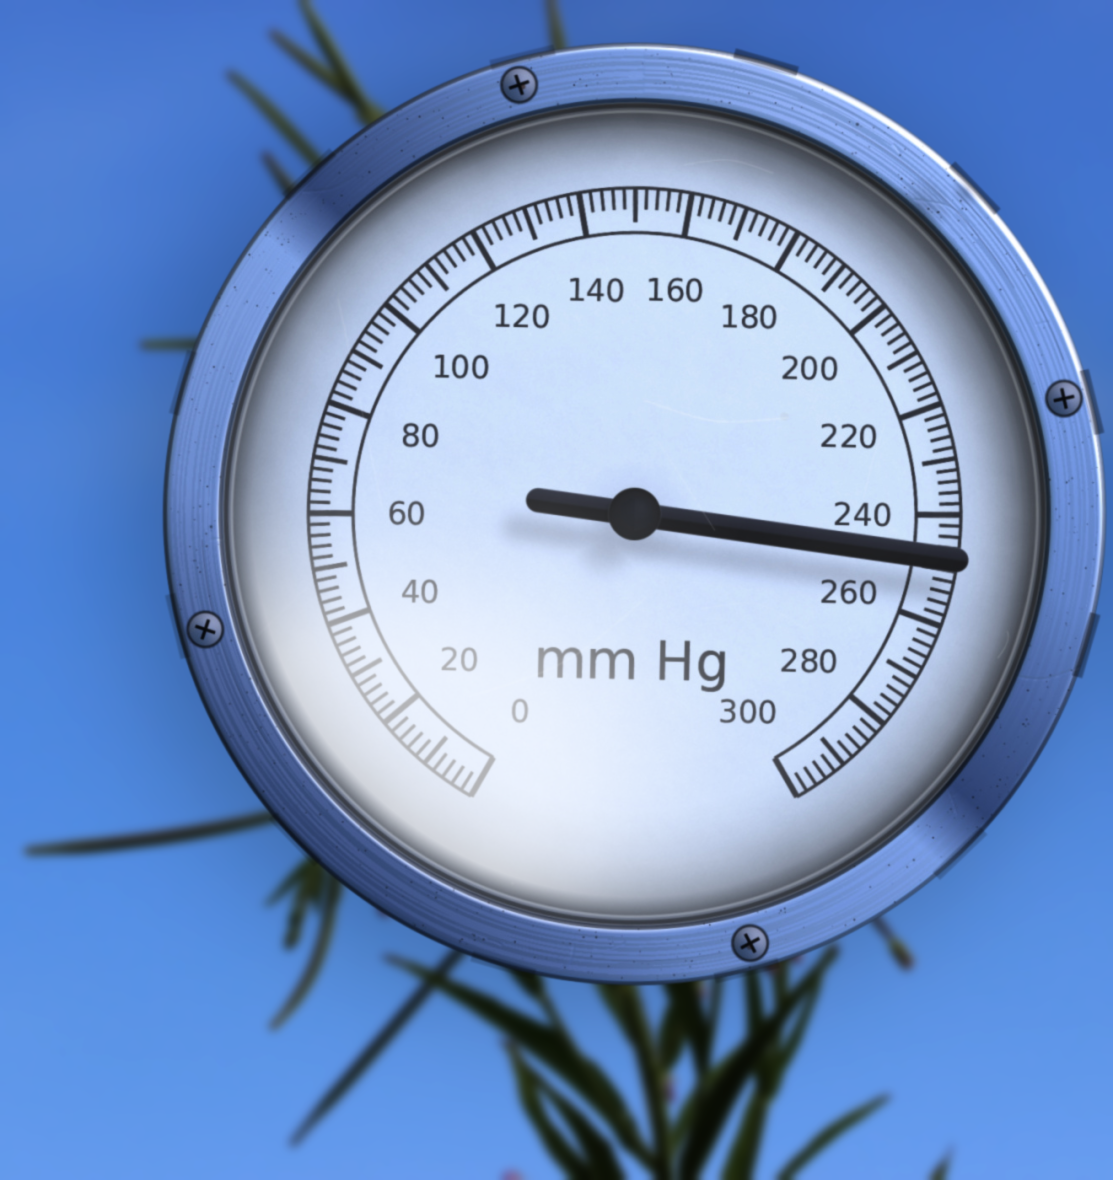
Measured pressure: 248 mmHg
